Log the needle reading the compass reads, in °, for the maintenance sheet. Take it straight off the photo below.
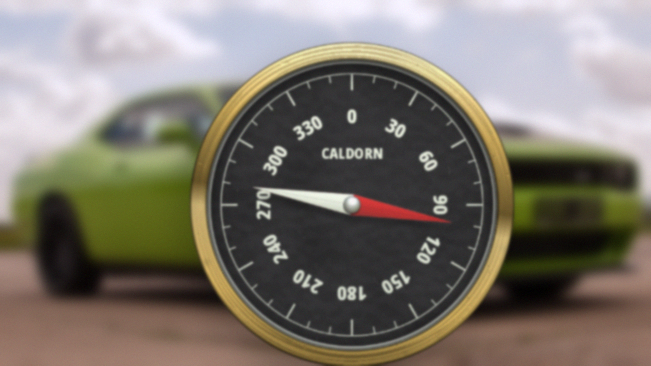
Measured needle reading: 100 °
